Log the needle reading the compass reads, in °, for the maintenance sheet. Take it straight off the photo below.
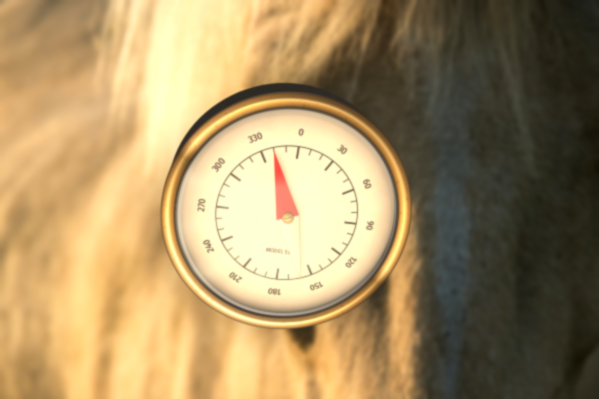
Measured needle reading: 340 °
